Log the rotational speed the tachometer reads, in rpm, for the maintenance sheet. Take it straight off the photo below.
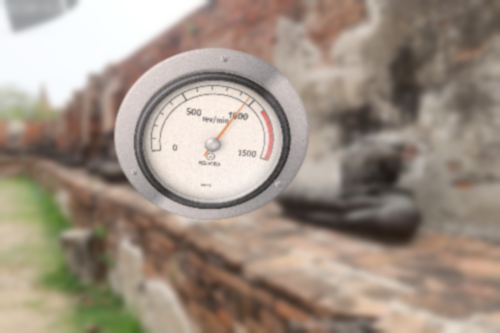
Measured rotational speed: 950 rpm
